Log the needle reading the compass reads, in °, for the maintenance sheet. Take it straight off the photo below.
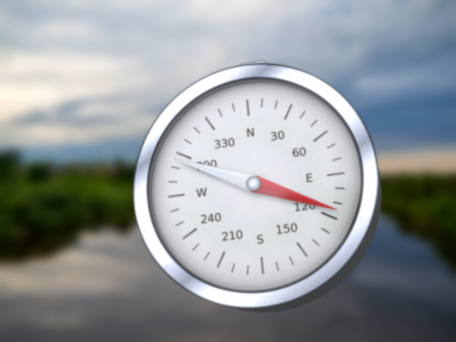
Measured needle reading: 115 °
